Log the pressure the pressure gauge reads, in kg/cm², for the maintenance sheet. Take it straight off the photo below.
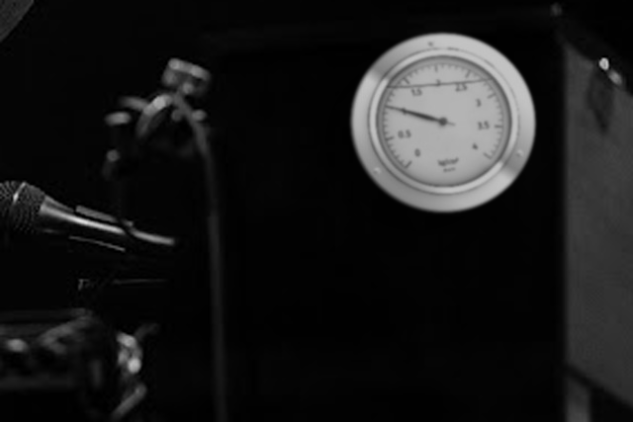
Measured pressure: 1 kg/cm²
